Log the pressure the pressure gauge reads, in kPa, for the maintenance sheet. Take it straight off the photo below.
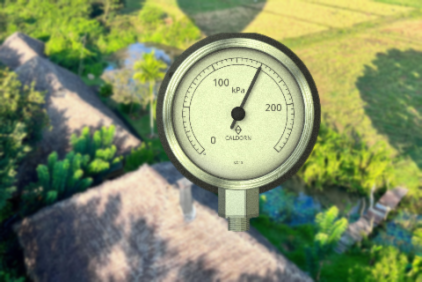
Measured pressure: 150 kPa
